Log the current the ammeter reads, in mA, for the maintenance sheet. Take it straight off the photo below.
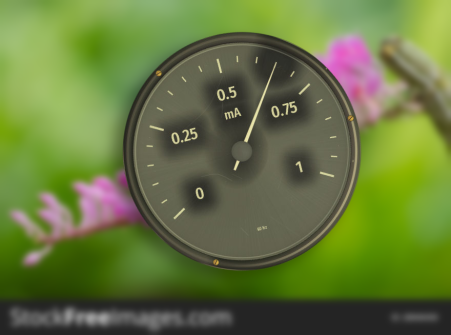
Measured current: 0.65 mA
